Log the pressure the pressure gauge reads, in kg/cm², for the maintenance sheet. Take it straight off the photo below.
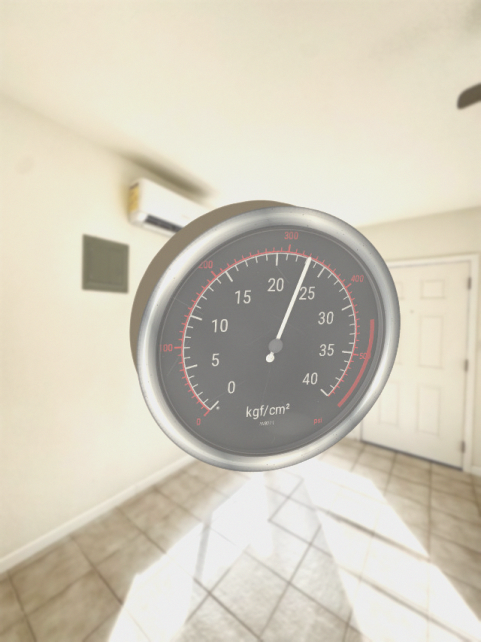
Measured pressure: 23 kg/cm²
